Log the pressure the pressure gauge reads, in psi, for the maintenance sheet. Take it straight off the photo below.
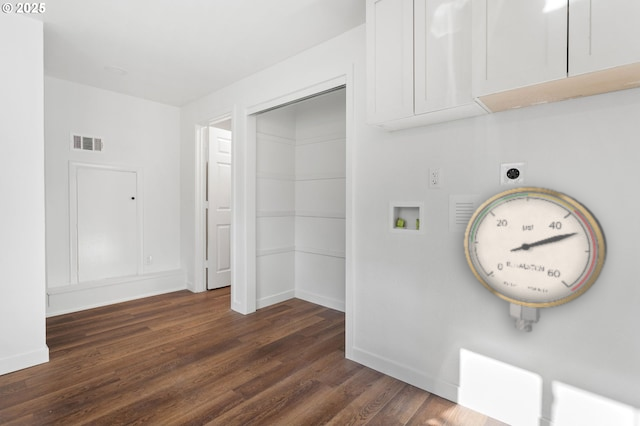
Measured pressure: 45 psi
